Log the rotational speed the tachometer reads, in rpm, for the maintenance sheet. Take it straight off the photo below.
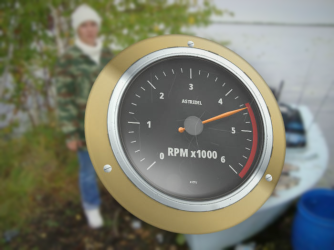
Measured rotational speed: 4500 rpm
